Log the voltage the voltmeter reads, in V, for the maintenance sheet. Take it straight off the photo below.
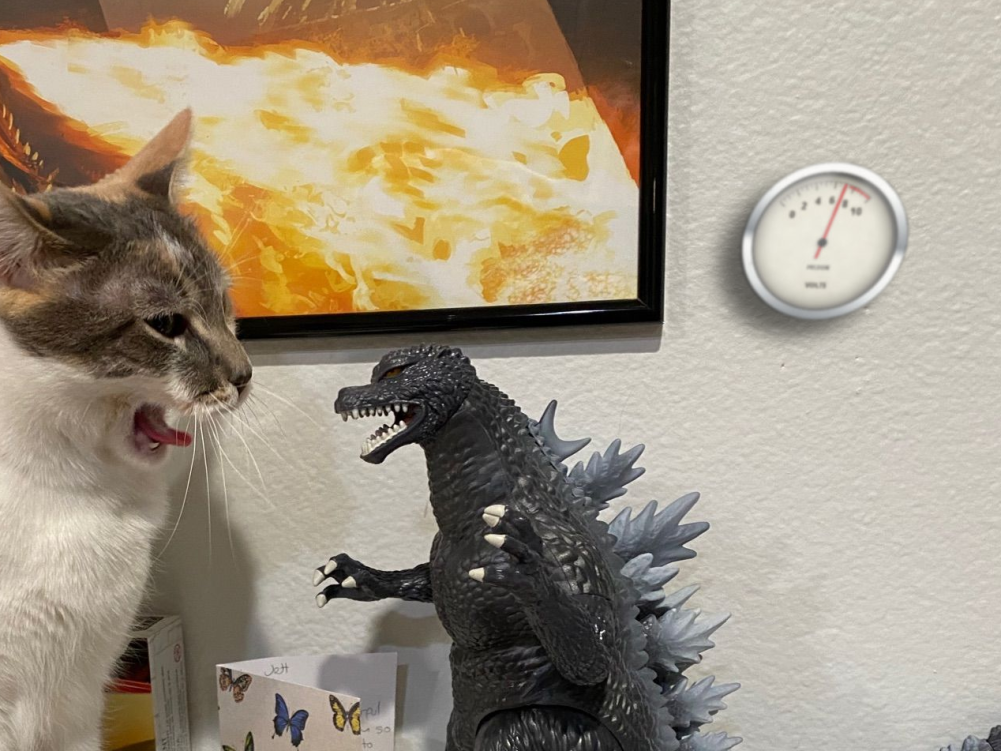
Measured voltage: 7 V
